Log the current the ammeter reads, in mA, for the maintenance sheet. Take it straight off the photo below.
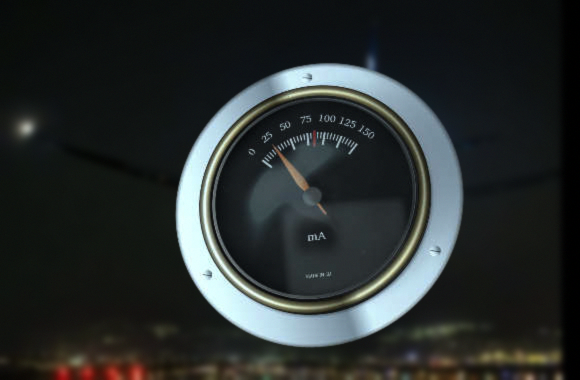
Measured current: 25 mA
